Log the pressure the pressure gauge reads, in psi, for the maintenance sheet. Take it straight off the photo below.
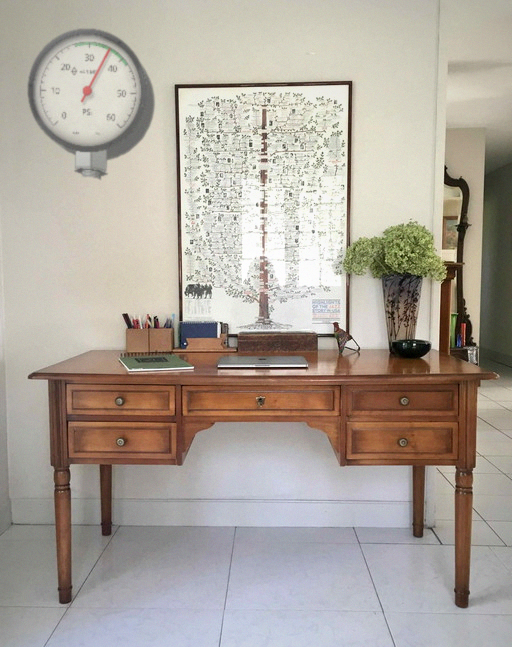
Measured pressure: 36 psi
